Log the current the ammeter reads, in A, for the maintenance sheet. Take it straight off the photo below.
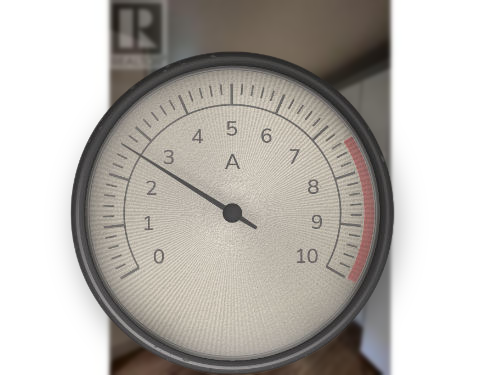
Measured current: 2.6 A
